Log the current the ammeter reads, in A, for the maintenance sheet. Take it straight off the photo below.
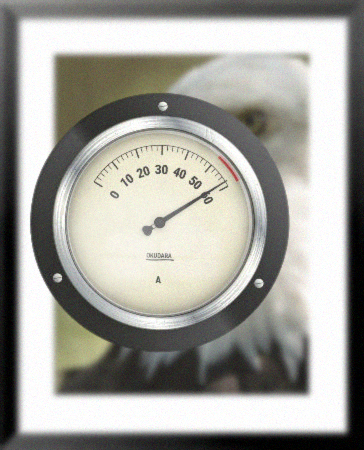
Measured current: 58 A
